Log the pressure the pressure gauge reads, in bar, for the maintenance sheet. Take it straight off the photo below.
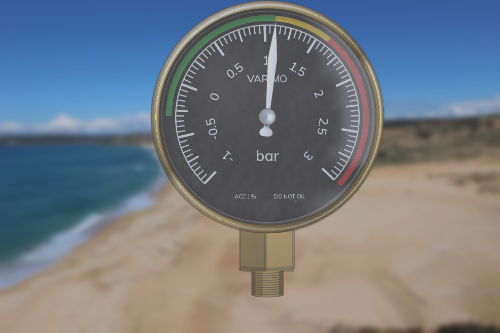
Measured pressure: 1.1 bar
